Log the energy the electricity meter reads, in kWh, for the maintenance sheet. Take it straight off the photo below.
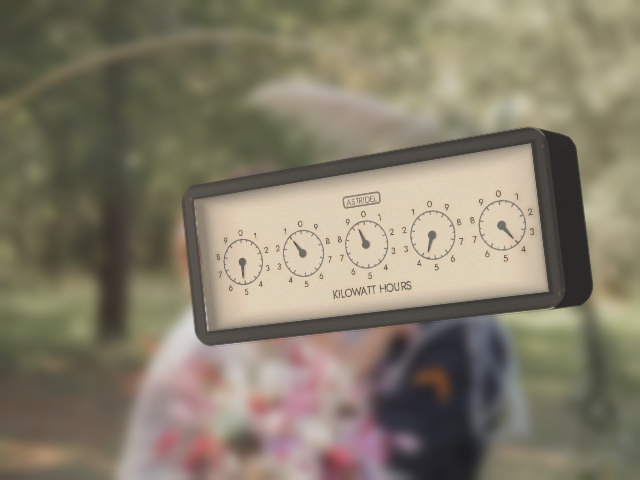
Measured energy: 50944 kWh
